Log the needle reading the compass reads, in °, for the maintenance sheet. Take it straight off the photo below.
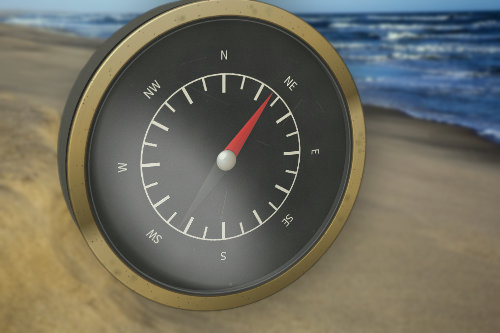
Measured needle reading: 37.5 °
